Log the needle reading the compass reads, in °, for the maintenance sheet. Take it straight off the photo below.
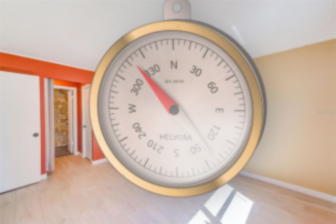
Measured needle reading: 320 °
